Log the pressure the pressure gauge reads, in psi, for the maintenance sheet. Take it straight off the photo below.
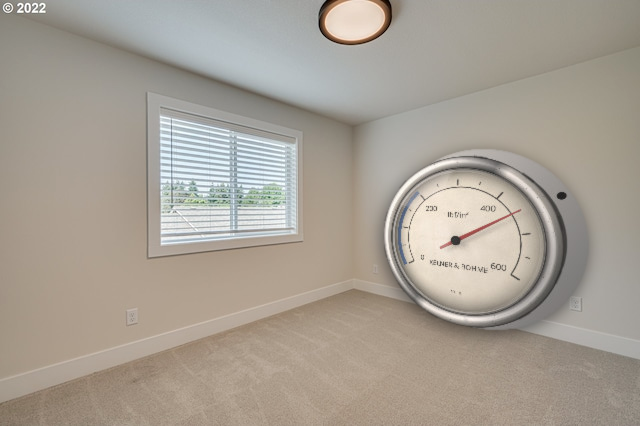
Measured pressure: 450 psi
